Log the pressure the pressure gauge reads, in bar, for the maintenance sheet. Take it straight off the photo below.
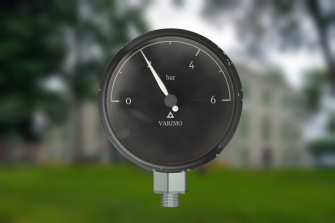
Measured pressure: 2 bar
